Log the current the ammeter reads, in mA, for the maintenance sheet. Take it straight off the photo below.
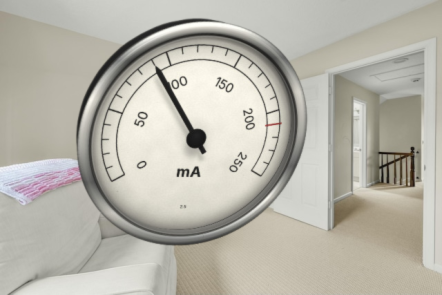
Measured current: 90 mA
